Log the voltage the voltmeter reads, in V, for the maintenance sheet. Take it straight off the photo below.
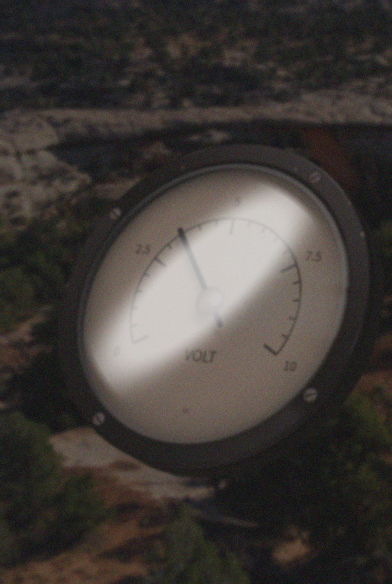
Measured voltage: 3.5 V
